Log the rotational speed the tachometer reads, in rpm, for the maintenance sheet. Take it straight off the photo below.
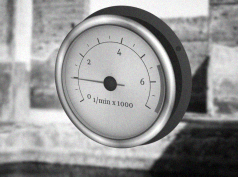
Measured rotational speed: 1000 rpm
